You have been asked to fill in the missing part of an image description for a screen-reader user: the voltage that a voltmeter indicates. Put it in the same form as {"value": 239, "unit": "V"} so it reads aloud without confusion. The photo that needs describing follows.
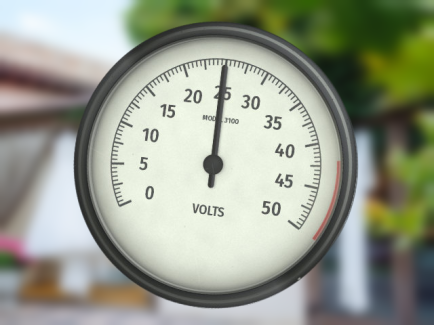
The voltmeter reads {"value": 25, "unit": "V"}
